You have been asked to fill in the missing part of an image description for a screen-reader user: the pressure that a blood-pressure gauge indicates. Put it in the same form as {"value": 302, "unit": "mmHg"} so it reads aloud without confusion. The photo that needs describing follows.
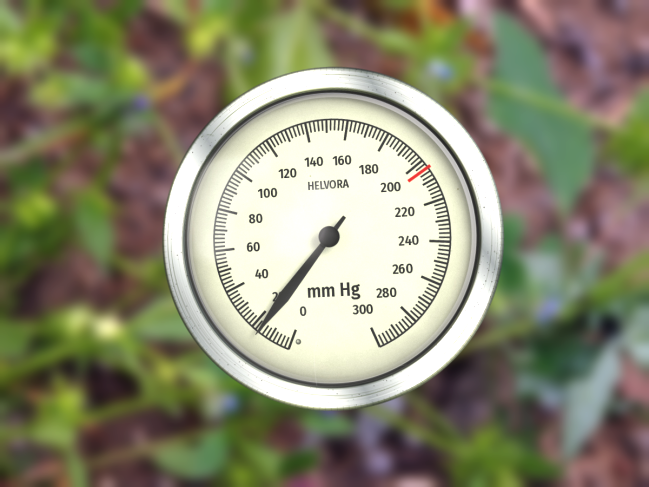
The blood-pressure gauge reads {"value": 16, "unit": "mmHg"}
